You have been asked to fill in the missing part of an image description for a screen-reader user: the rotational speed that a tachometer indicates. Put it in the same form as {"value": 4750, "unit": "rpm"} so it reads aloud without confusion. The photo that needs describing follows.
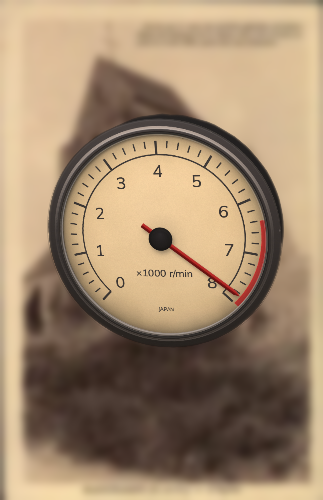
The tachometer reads {"value": 7800, "unit": "rpm"}
